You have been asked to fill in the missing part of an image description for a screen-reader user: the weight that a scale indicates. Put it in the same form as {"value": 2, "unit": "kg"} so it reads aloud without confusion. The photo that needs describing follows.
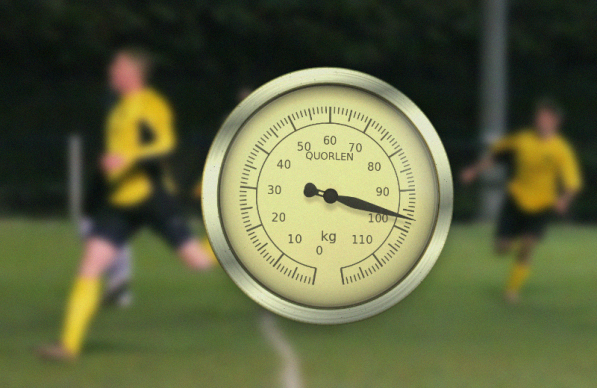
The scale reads {"value": 97, "unit": "kg"}
